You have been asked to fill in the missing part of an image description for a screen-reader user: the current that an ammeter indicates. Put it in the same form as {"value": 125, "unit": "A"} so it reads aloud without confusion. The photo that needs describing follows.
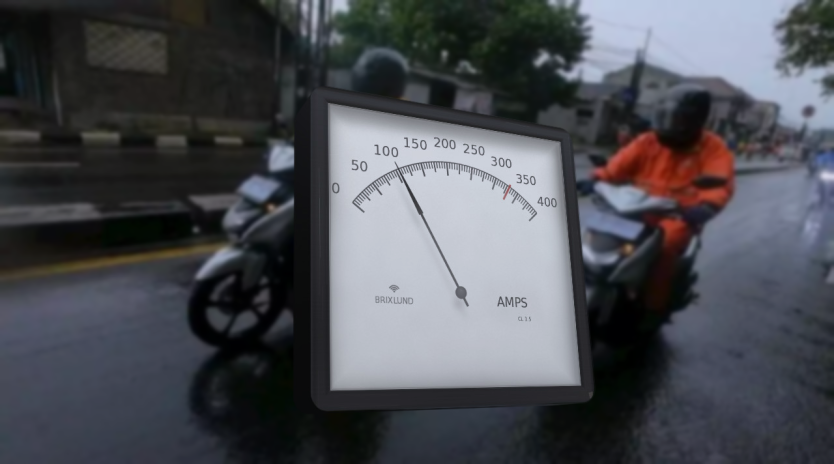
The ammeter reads {"value": 100, "unit": "A"}
